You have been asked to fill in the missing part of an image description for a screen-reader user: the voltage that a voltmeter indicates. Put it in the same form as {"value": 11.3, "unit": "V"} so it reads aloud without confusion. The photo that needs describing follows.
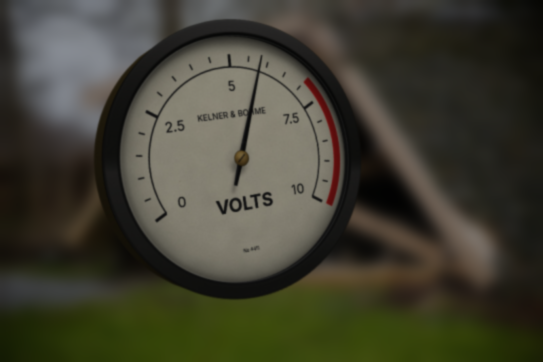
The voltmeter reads {"value": 5.75, "unit": "V"}
